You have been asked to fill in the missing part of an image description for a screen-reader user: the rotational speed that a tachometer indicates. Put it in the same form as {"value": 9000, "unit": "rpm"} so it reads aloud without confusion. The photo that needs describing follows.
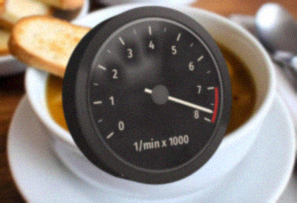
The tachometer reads {"value": 7750, "unit": "rpm"}
